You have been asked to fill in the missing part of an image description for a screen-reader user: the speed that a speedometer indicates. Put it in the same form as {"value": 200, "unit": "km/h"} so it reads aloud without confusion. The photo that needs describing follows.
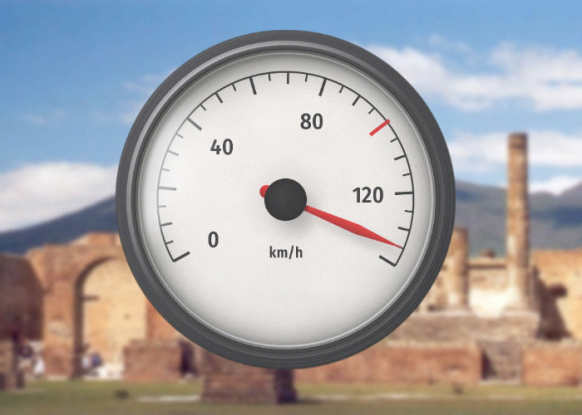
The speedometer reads {"value": 135, "unit": "km/h"}
